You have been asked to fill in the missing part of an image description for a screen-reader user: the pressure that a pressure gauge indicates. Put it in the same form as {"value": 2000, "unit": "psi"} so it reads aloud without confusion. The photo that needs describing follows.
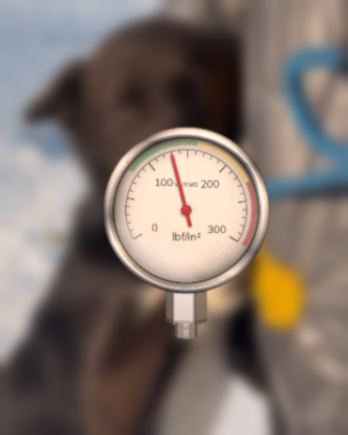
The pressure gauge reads {"value": 130, "unit": "psi"}
